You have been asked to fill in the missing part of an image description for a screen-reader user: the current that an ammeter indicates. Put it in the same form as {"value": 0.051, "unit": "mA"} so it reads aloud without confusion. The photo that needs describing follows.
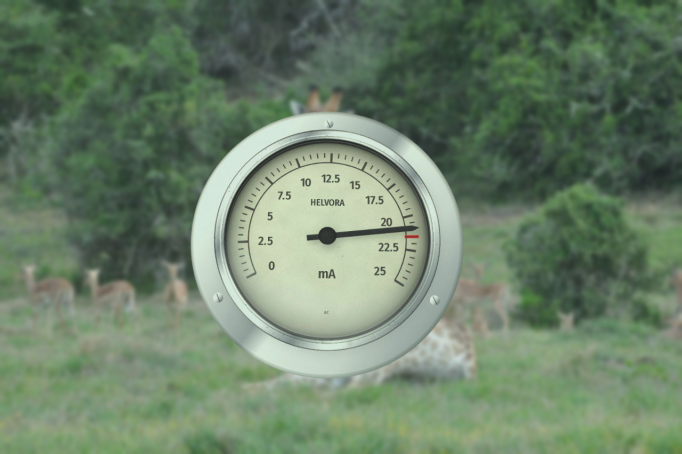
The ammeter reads {"value": 21, "unit": "mA"}
